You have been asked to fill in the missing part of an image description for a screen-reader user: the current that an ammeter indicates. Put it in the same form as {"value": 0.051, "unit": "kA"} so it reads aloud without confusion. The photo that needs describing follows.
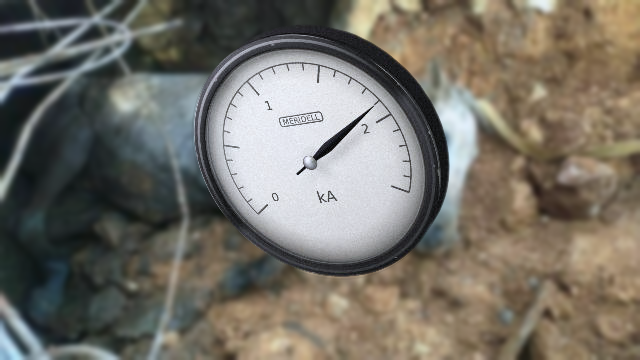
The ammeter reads {"value": 1.9, "unit": "kA"}
